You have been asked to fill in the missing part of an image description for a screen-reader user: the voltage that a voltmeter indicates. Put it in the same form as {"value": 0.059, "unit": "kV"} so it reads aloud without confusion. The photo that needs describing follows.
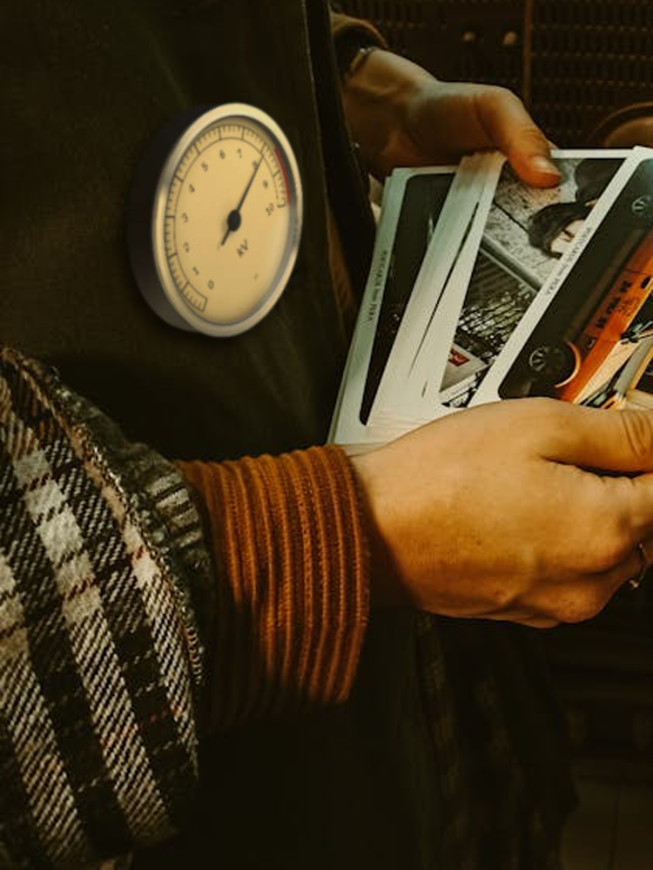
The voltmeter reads {"value": 8, "unit": "kV"}
